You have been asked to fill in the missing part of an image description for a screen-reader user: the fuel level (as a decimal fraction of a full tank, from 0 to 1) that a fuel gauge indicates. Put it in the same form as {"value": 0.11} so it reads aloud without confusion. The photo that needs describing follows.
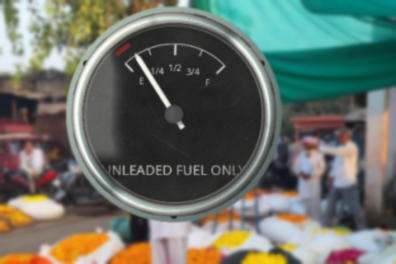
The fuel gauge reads {"value": 0.125}
